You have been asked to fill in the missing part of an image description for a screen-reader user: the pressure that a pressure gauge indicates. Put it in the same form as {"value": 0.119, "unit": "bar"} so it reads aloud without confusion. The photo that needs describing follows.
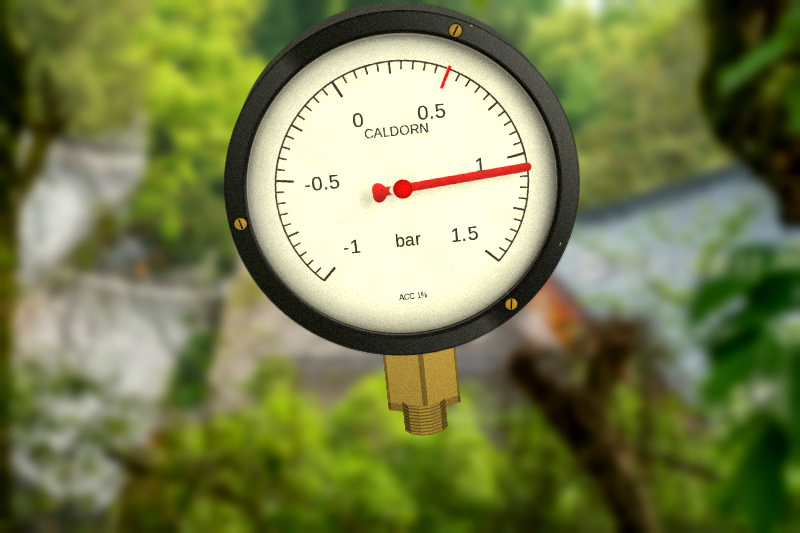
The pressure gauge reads {"value": 1.05, "unit": "bar"}
